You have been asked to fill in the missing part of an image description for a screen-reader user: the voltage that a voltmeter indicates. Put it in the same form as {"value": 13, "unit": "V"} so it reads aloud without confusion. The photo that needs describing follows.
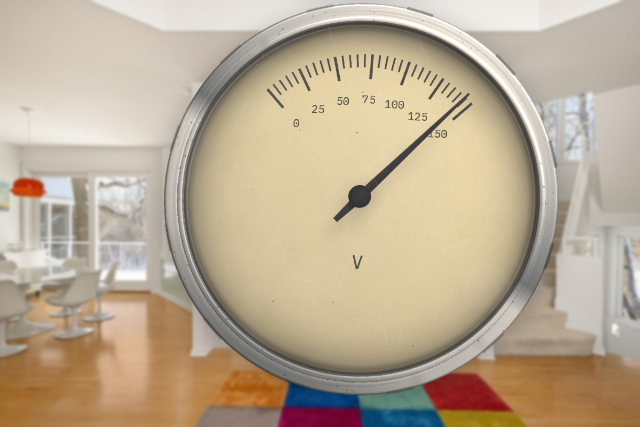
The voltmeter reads {"value": 145, "unit": "V"}
